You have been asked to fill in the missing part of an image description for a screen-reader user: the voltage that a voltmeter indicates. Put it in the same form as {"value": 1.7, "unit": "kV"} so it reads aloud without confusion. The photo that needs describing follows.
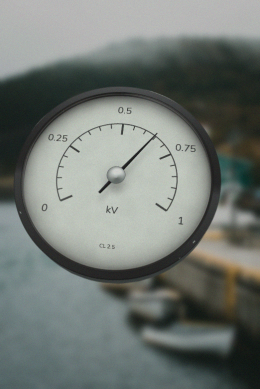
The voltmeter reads {"value": 0.65, "unit": "kV"}
